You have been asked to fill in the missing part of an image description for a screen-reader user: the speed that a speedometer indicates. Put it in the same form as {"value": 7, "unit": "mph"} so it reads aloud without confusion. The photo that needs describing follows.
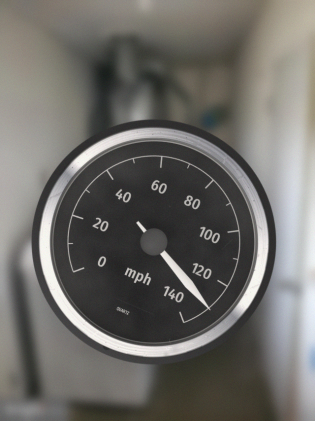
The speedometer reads {"value": 130, "unit": "mph"}
